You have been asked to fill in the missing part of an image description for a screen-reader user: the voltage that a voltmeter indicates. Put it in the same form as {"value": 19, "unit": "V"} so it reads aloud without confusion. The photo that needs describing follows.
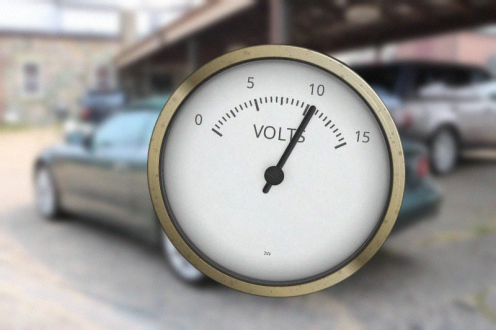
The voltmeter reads {"value": 10.5, "unit": "V"}
